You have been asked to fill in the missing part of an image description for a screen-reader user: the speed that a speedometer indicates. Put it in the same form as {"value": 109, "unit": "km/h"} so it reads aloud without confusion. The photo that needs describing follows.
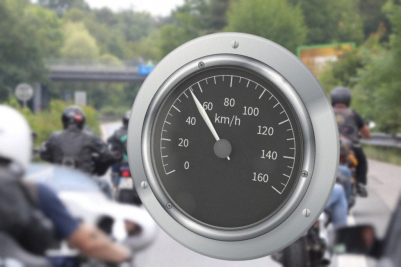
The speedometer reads {"value": 55, "unit": "km/h"}
